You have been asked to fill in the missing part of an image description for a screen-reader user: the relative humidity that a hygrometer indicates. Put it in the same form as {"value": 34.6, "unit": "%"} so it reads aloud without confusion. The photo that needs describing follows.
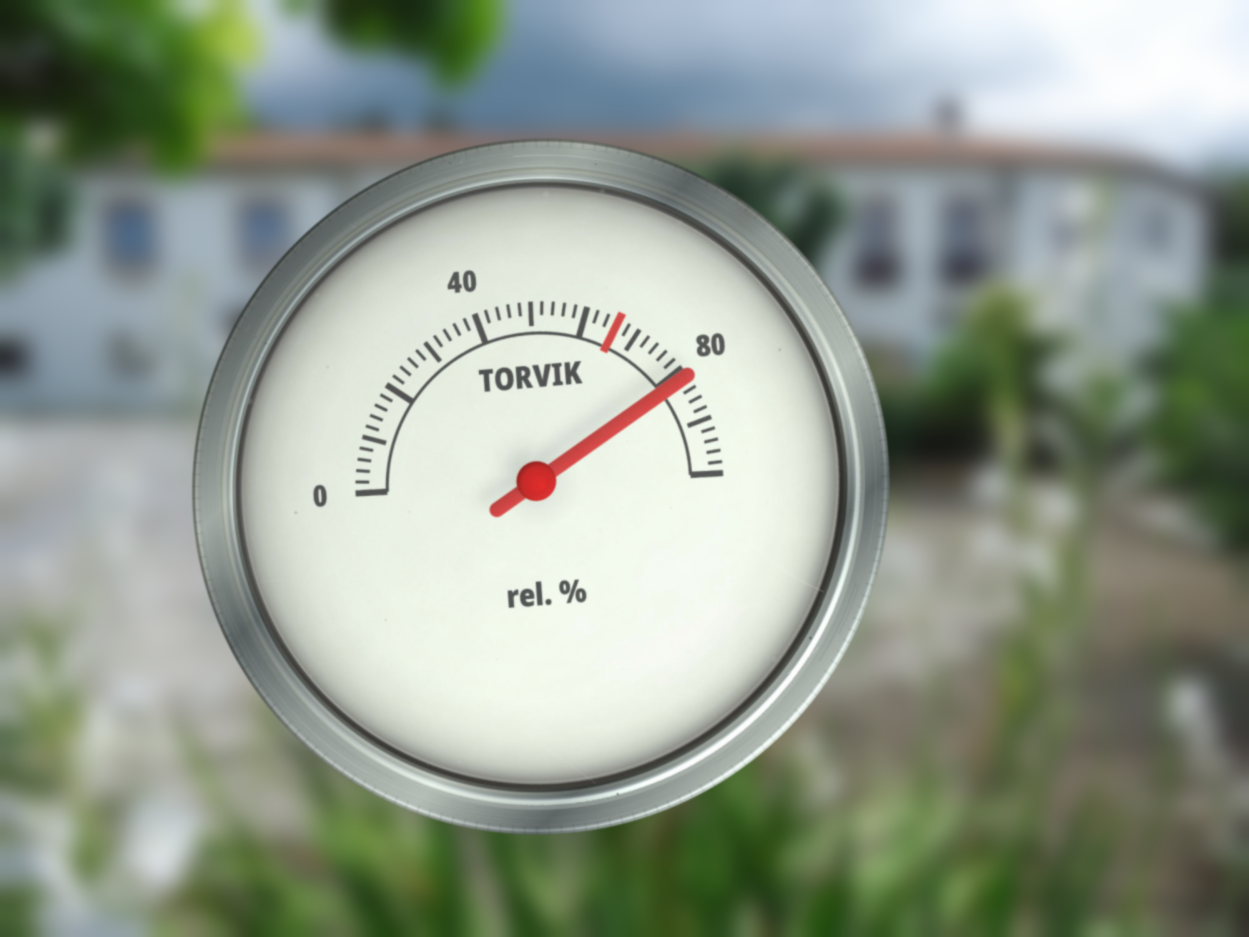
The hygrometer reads {"value": 82, "unit": "%"}
